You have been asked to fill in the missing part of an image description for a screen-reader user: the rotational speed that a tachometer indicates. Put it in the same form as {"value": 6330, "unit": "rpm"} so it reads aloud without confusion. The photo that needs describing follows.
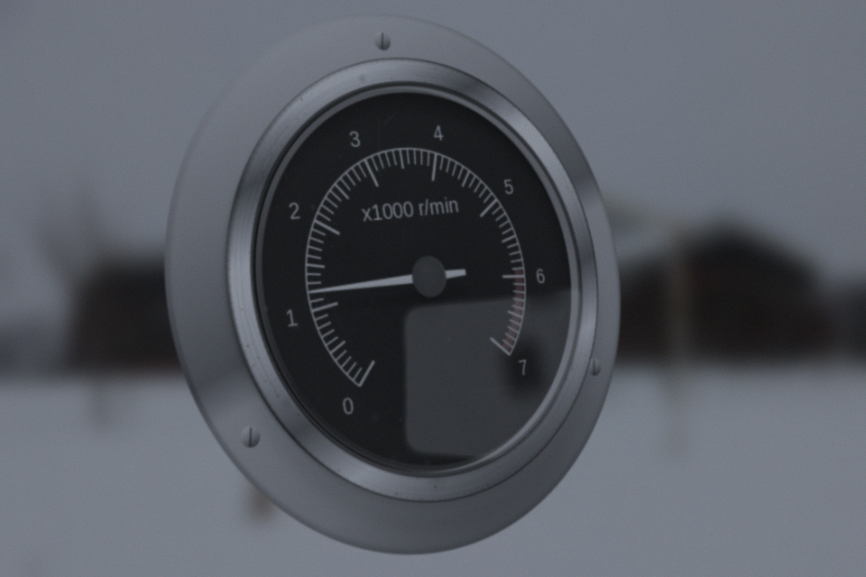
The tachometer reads {"value": 1200, "unit": "rpm"}
